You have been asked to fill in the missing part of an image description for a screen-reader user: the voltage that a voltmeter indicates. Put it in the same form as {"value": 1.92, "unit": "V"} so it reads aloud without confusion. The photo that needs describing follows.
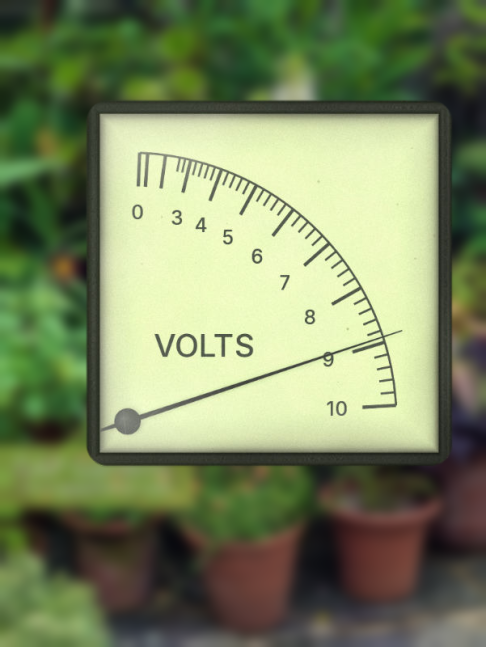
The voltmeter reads {"value": 8.9, "unit": "V"}
